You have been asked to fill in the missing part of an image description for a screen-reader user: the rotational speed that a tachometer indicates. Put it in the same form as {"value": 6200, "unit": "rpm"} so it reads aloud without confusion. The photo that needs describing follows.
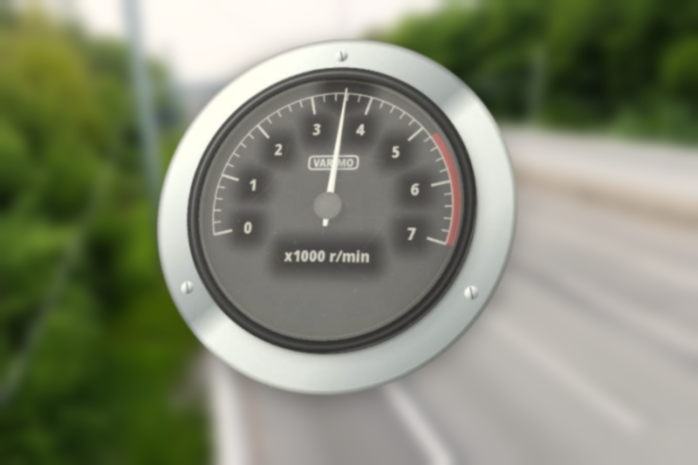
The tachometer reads {"value": 3600, "unit": "rpm"}
